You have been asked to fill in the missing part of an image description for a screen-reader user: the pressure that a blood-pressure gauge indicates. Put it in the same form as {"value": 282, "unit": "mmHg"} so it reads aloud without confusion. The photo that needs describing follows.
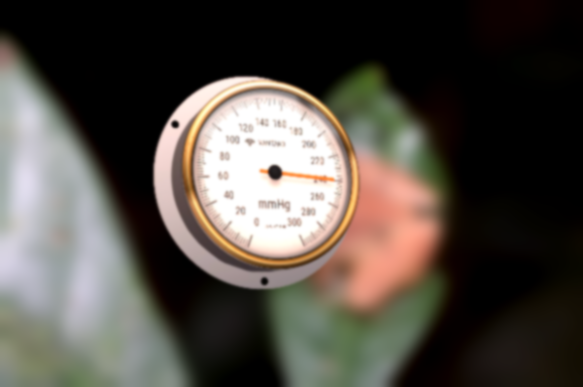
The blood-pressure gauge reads {"value": 240, "unit": "mmHg"}
